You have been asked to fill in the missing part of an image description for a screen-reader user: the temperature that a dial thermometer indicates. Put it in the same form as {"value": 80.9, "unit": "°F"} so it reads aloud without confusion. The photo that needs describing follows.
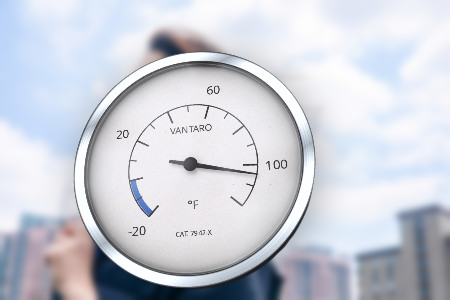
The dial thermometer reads {"value": 105, "unit": "°F"}
